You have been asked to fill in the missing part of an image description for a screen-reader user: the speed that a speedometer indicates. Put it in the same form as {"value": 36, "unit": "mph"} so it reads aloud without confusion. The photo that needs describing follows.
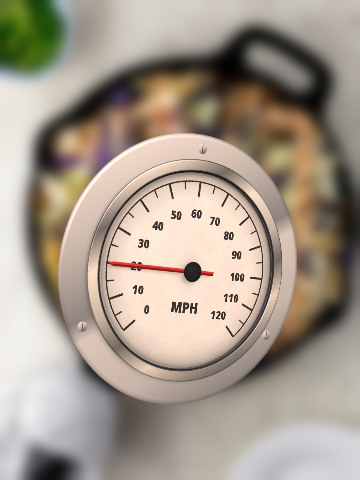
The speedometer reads {"value": 20, "unit": "mph"}
